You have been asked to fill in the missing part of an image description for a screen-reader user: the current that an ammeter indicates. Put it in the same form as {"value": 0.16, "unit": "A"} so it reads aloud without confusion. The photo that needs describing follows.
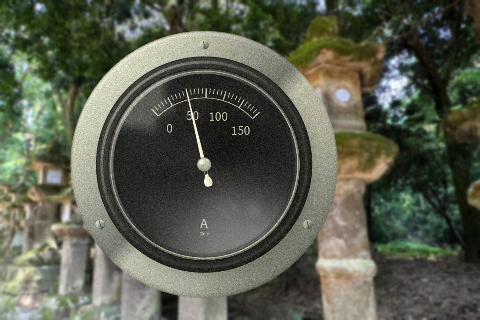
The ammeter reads {"value": 50, "unit": "A"}
